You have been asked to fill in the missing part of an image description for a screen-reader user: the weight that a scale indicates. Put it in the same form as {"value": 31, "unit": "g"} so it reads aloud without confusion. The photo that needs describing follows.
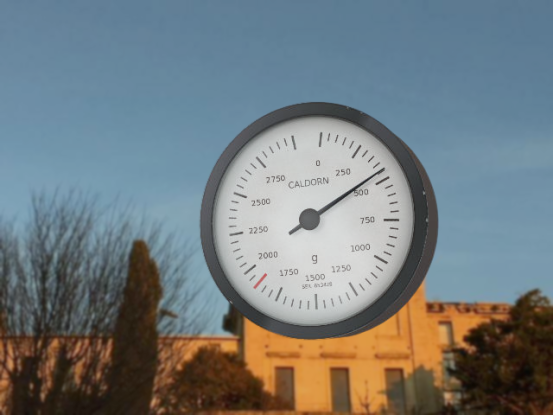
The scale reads {"value": 450, "unit": "g"}
